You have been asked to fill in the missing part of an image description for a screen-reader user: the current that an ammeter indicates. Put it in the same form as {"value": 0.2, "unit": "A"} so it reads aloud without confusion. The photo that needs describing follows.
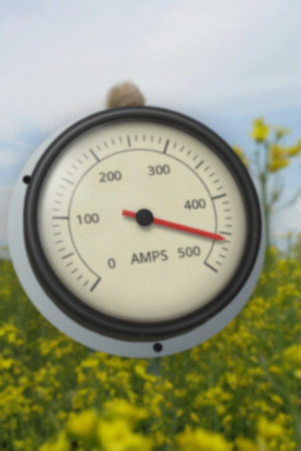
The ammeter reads {"value": 460, "unit": "A"}
